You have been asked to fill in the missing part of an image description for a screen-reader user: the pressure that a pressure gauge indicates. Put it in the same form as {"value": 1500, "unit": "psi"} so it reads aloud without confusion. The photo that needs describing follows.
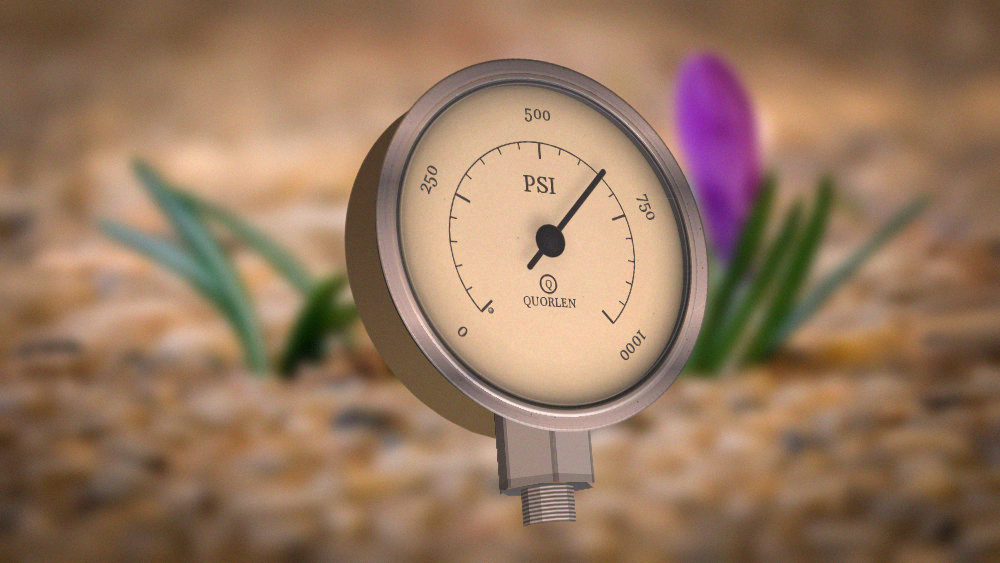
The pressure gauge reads {"value": 650, "unit": "psi"}
